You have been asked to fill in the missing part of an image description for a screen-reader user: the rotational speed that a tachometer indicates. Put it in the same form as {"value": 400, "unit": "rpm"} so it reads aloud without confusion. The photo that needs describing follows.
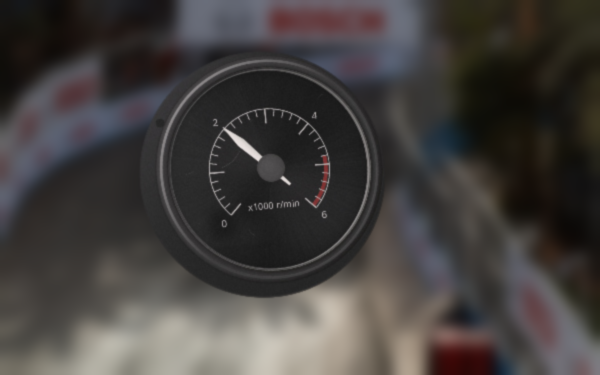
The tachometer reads {"value": 2000, "unit": "rpm"}
